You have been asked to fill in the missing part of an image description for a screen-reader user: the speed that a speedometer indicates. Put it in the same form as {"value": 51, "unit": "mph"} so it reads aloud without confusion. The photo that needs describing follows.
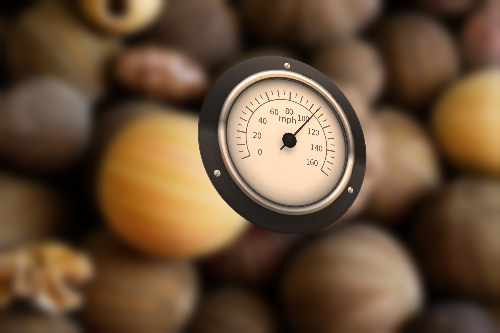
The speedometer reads {"value": 105, "unit": "mph"}
